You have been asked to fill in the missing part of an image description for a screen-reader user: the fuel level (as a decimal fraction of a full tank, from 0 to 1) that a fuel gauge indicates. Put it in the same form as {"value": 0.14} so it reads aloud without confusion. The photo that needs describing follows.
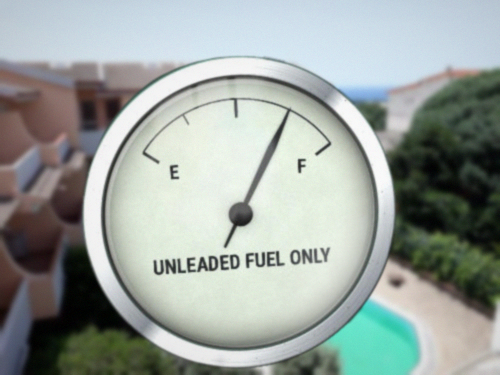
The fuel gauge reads {"value": 0.75}
